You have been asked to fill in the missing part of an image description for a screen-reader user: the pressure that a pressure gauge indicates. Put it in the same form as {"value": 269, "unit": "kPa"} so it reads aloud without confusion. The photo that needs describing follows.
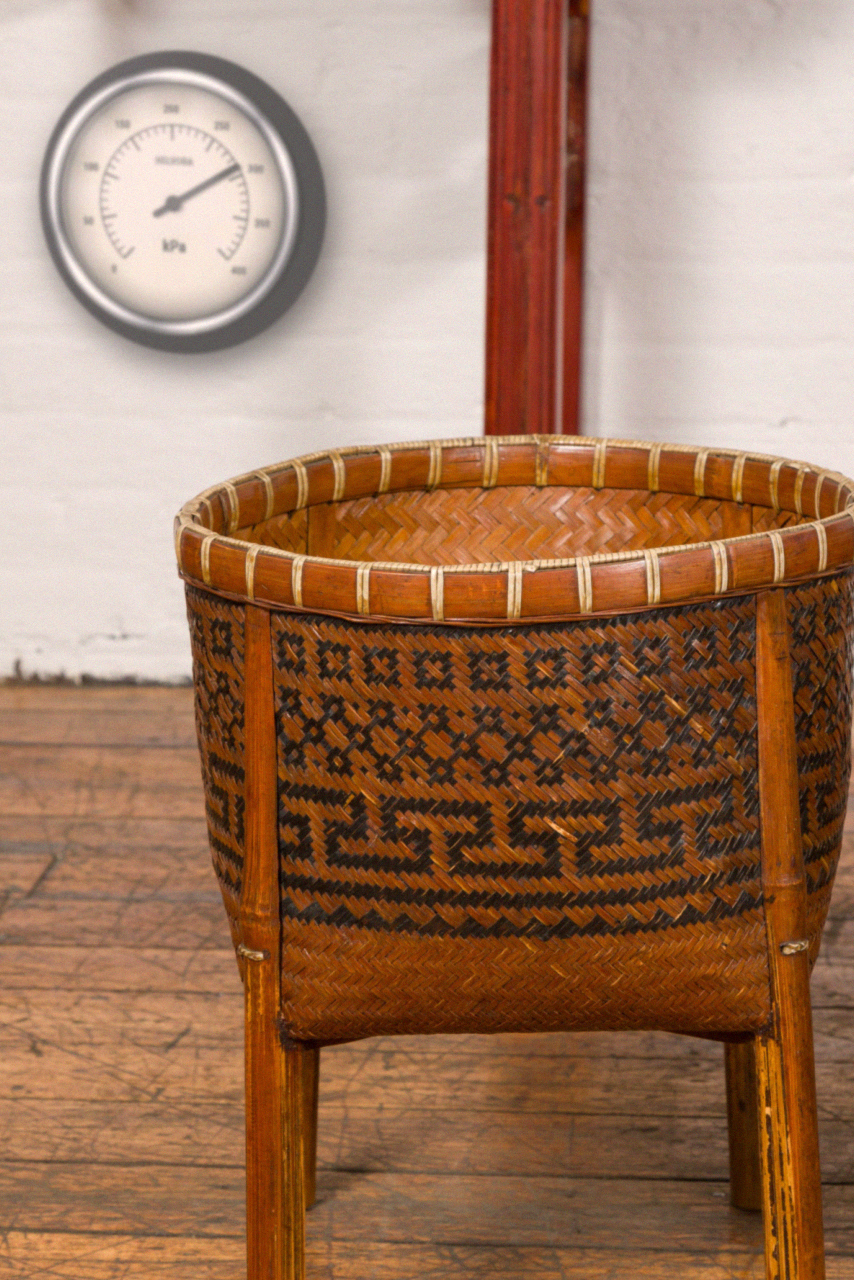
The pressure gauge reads {"value": 290, "unit": "kPa"}
